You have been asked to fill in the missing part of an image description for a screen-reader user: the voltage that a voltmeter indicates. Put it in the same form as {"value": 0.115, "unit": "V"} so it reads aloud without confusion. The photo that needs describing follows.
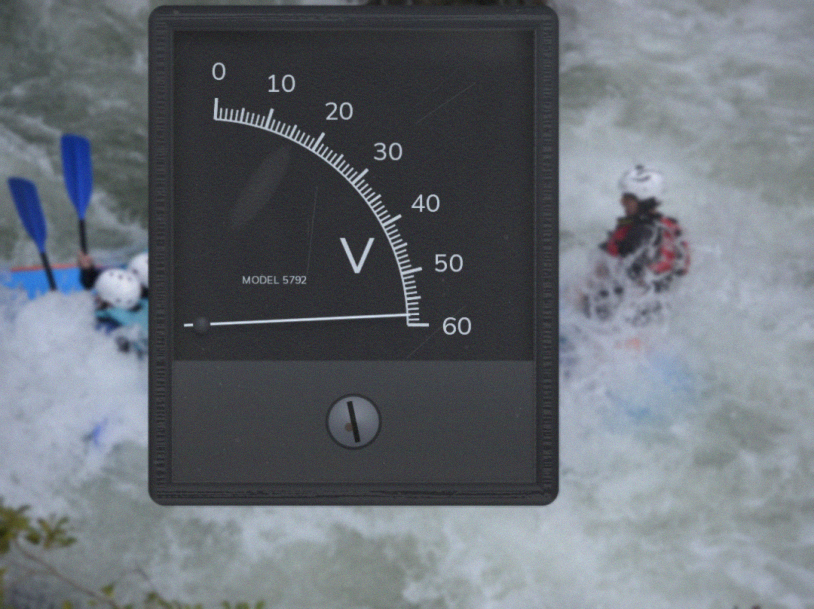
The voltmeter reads {"value": 58, "unit": "V"}
